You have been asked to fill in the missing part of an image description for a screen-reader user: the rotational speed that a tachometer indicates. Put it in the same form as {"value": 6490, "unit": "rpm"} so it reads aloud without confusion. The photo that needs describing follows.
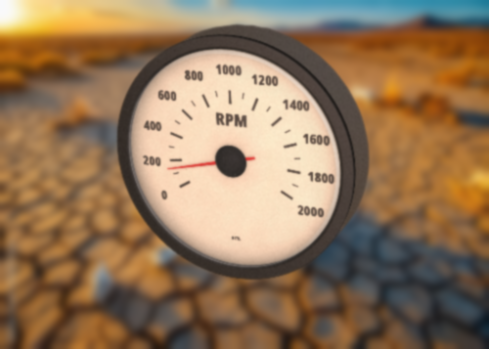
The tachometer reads {"value": 150, "unit": "rpm"}
